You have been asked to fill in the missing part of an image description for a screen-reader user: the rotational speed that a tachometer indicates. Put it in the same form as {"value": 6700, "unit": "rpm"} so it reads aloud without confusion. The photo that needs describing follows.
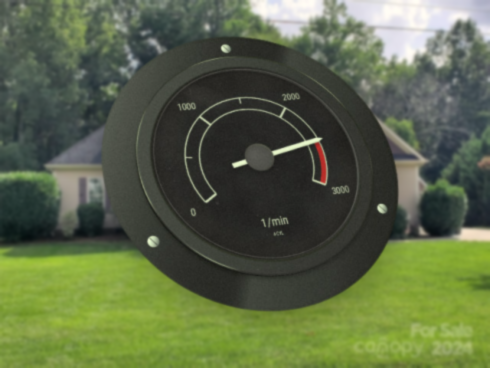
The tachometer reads {"value": 2500, "unit": "rpm"}
